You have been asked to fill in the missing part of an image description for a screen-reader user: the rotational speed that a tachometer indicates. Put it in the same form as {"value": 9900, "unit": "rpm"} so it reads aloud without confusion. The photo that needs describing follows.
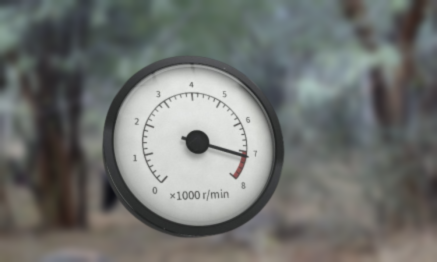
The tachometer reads {"value": 7200, "unit": "rpm"}
